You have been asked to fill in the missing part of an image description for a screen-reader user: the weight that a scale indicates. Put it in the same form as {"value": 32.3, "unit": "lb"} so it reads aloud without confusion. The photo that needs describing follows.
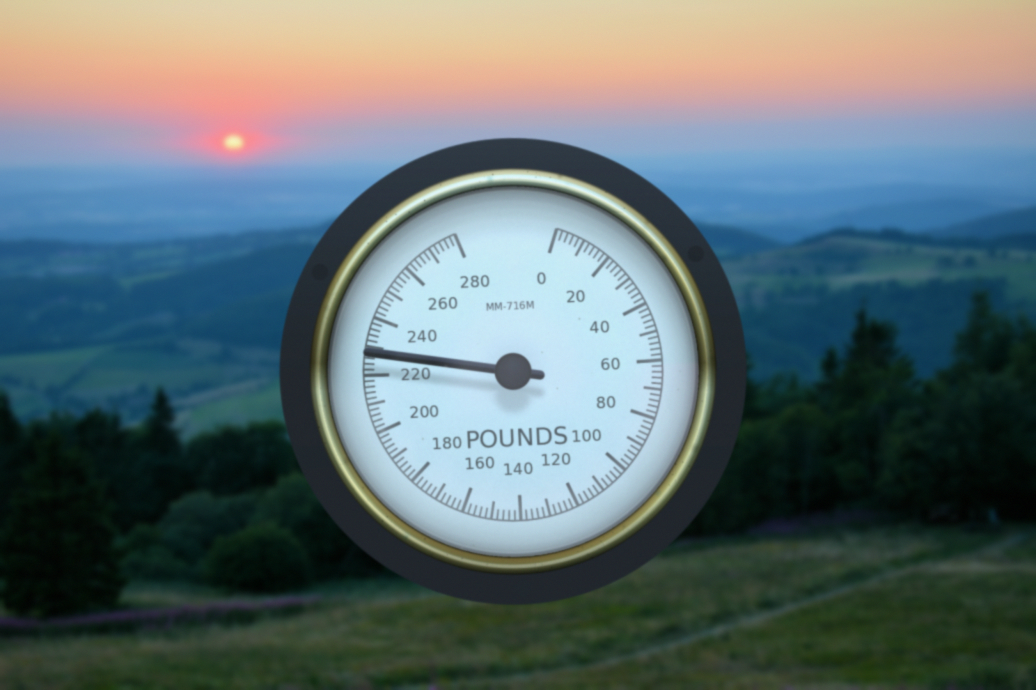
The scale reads {"value": 228, "unit": "lb"}
